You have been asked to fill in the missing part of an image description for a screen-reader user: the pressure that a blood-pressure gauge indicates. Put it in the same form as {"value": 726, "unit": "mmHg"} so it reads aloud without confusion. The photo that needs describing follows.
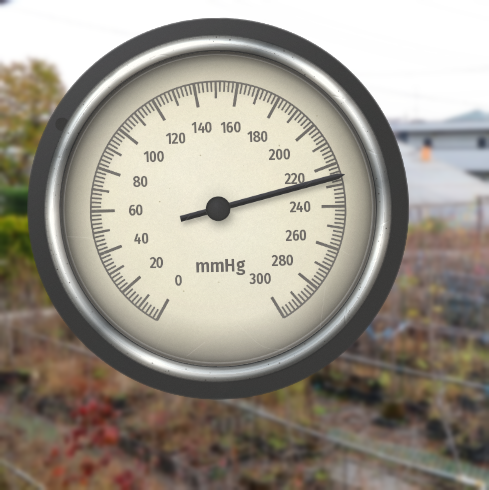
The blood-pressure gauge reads {"value": 226, "unit": "mmHg"}
